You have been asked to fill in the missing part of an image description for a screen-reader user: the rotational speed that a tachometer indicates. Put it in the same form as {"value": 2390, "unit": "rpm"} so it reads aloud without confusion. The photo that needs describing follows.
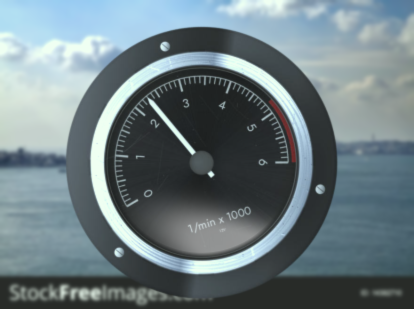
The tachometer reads {"value": 2300, "unit": "rpm"}
